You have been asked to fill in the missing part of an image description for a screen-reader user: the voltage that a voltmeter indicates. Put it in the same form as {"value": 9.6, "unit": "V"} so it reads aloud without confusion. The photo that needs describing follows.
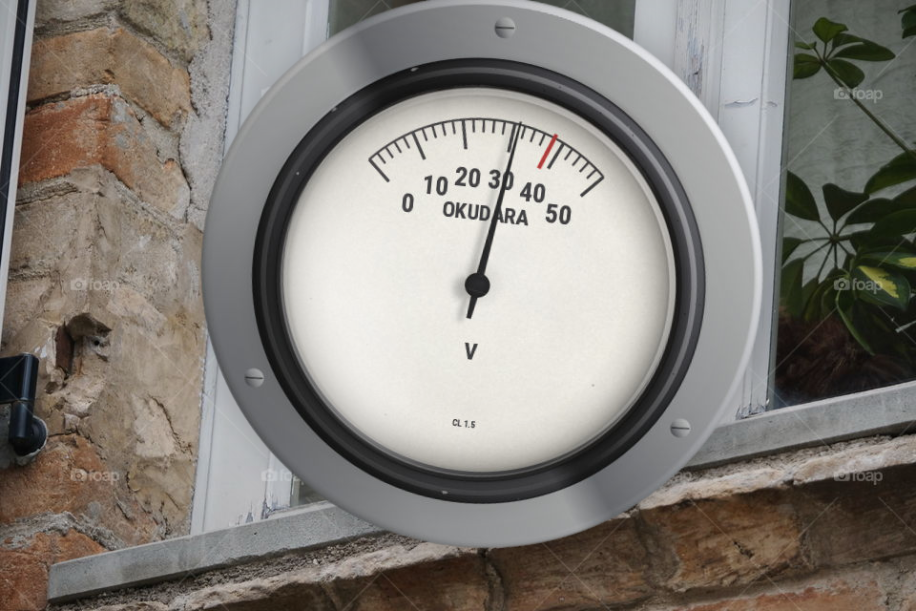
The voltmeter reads {"value": 31, "unit": "V"}
